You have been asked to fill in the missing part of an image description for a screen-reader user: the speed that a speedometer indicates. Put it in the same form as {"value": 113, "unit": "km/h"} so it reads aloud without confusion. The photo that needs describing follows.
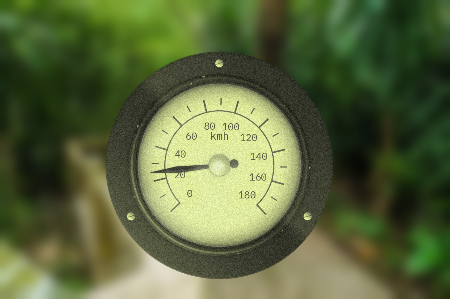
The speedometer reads {"value": 25, "unit": "km/h"}
